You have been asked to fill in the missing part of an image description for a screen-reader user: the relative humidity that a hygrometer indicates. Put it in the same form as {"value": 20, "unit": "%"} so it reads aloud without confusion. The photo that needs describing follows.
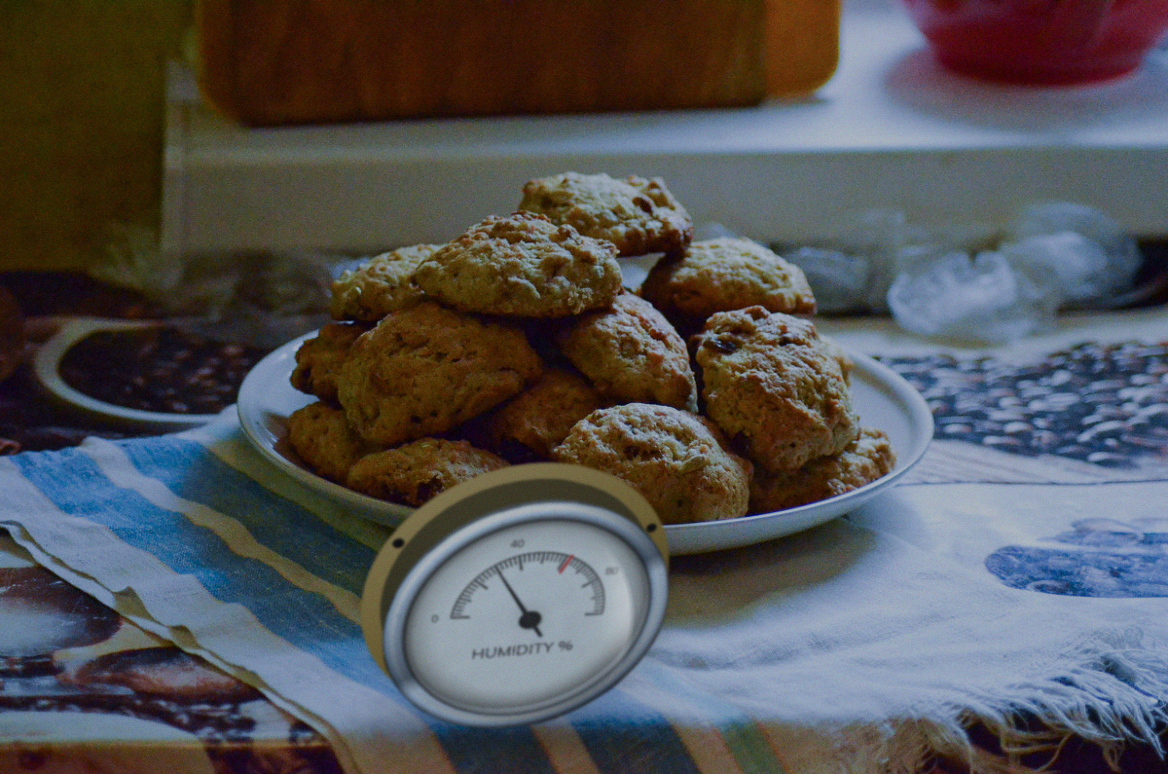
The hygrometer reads {"value": 30, "unit": "%"}
